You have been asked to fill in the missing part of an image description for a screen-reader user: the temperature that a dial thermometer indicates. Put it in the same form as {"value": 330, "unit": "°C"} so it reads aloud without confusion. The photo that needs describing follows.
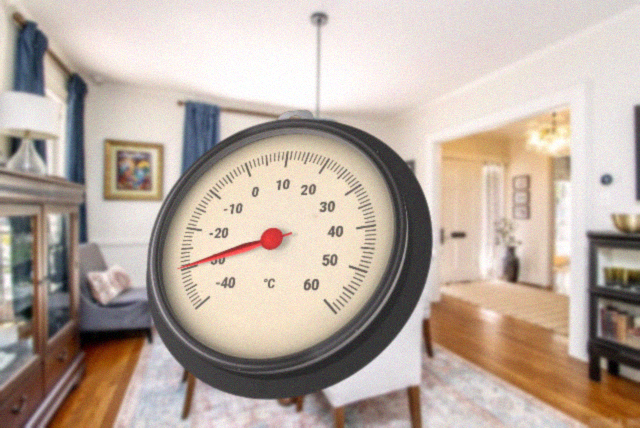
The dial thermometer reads {"value": -30, "unit": "°C"}
